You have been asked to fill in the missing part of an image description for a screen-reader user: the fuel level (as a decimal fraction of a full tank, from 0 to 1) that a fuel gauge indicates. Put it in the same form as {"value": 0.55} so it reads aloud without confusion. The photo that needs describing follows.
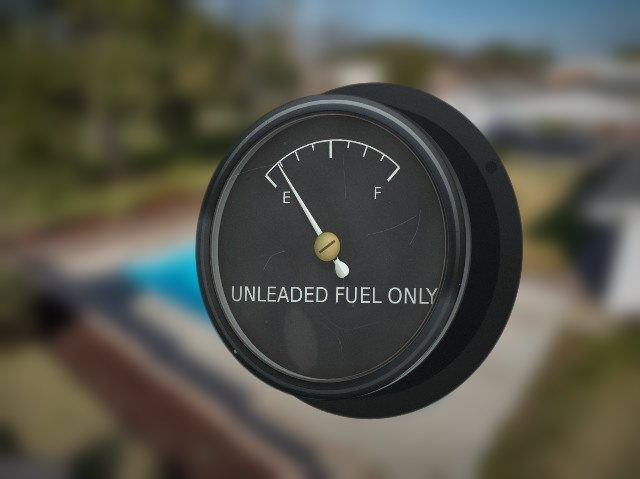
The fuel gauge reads {"value": 0.125}
